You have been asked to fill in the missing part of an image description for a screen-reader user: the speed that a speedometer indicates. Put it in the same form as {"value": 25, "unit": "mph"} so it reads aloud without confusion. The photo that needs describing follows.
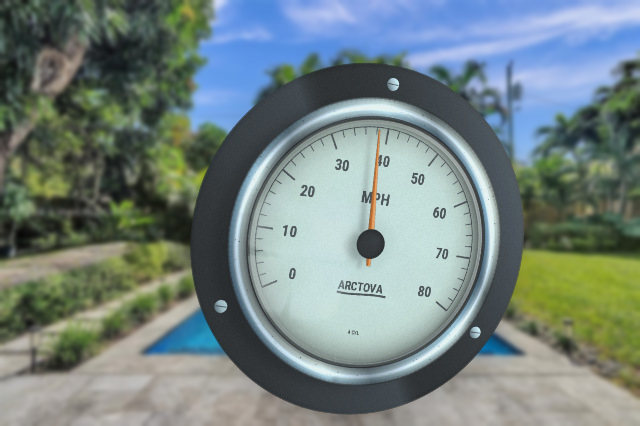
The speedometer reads {"value": 38, "unit": "mph"}
